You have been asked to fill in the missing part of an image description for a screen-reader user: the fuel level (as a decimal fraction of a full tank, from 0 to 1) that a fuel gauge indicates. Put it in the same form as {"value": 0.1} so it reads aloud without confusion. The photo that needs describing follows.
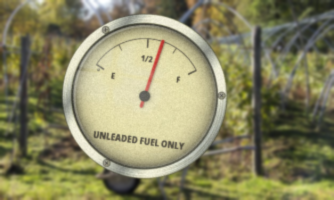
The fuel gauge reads {"value": 0.625}
